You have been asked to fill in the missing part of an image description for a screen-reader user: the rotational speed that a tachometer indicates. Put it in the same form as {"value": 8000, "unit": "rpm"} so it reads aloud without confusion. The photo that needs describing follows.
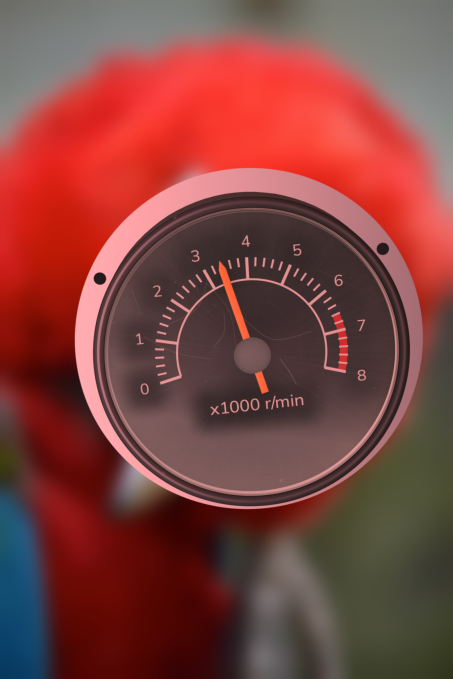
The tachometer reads {"value": 3400, "unit": "rpm"}
